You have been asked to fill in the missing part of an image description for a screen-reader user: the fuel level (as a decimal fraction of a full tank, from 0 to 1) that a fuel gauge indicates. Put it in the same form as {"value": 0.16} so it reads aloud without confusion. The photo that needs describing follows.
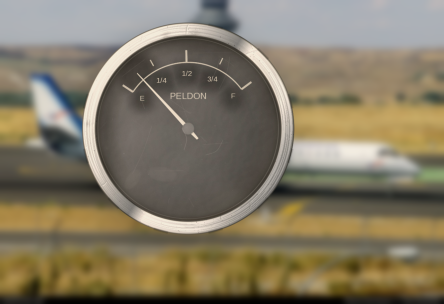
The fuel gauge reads {"value": 0.125}
